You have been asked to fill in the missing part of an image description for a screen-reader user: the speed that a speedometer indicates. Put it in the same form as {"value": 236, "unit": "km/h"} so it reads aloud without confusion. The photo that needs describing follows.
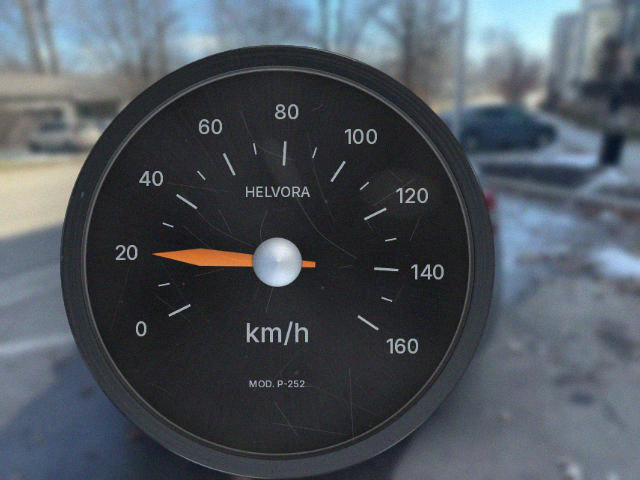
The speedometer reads {"value": 20, "unit": "km/h"}
